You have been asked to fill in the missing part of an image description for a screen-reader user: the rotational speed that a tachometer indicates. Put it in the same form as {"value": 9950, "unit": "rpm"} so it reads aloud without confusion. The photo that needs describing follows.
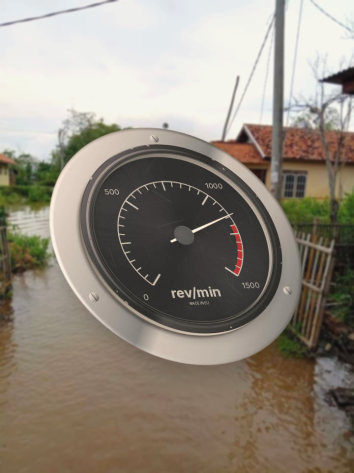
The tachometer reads {"value": 1150, "unit": "rpm"}
